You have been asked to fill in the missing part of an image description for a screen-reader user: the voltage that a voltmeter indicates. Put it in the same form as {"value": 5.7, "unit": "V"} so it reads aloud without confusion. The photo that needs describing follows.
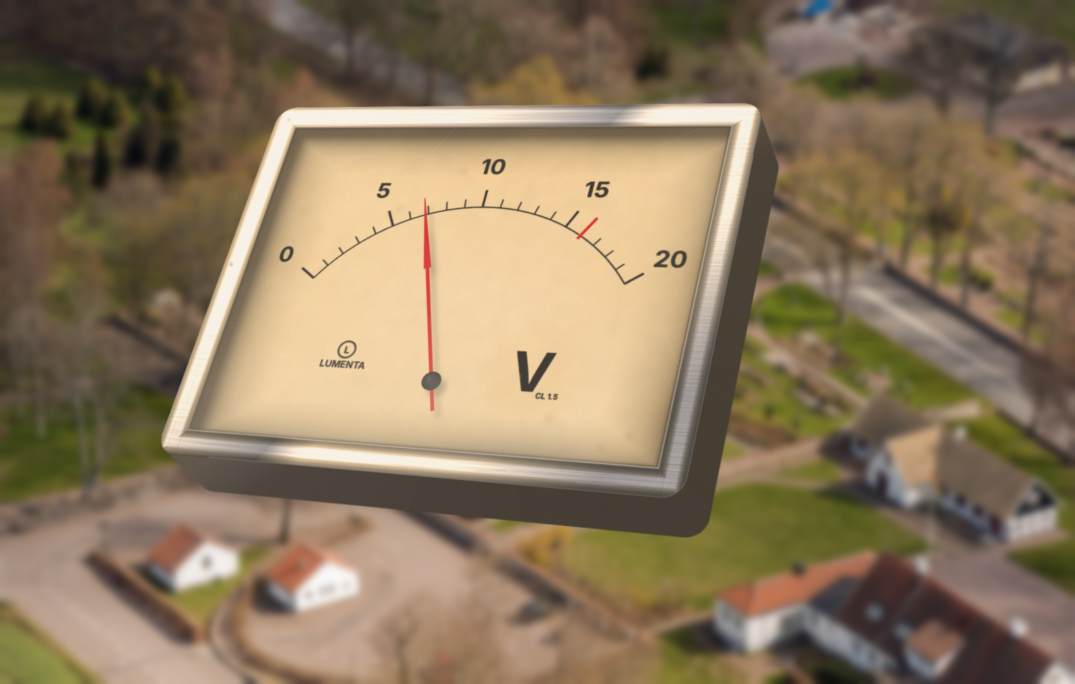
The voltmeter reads {"value": 7, "unit": "V"}
